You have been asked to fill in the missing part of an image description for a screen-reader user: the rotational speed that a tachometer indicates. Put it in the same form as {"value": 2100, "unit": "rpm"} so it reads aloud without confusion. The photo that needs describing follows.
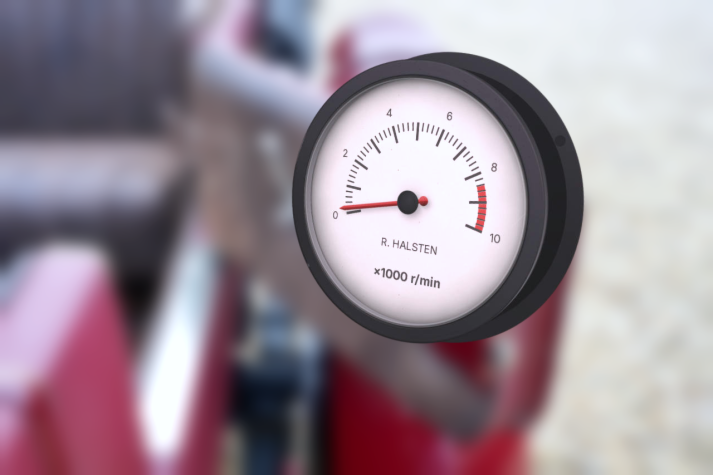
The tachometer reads {"value": 200, "unit": "rpm"}
